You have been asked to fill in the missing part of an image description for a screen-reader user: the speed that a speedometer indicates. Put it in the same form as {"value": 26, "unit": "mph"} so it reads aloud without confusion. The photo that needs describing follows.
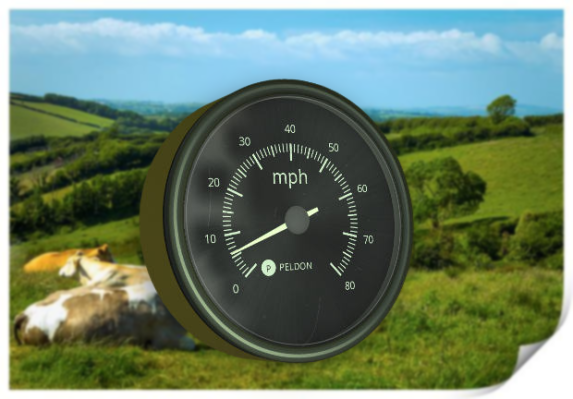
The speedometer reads {"value": 6, "unit": "mph"}
